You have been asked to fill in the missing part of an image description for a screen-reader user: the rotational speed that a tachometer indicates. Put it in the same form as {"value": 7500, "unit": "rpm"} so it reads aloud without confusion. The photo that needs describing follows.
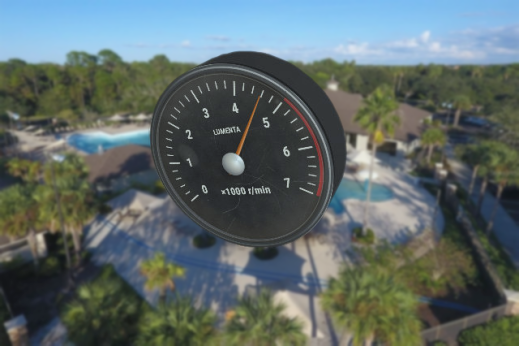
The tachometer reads {"value": 4600, "unit": "rpm"}
